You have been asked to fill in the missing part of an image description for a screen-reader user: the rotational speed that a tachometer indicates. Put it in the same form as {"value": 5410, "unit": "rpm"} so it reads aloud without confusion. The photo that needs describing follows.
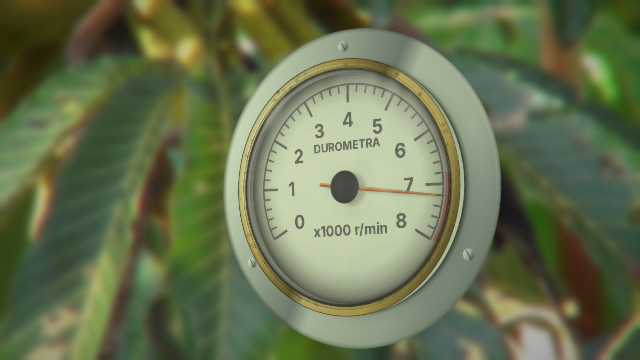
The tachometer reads {"value": 7200, "unit": "rpm"}
